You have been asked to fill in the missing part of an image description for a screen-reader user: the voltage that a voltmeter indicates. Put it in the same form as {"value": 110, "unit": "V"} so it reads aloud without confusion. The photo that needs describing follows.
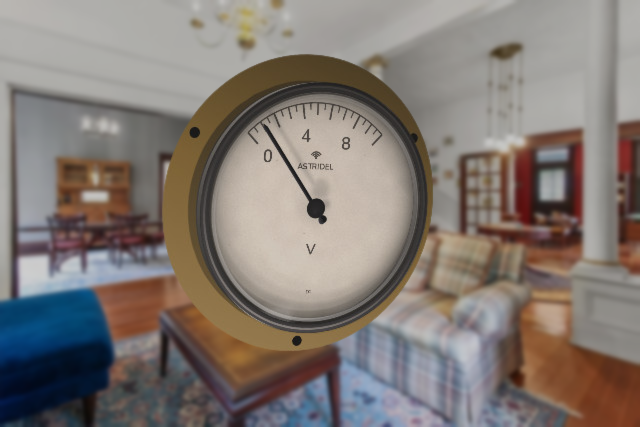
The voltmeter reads {"value": 1, "unit": "V"}
